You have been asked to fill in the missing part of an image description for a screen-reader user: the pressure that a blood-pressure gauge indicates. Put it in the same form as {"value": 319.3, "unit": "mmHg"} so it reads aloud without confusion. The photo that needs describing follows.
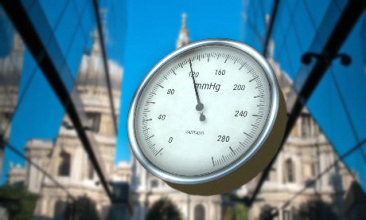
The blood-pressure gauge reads {"value": 120, "unit": "mmHg"}
